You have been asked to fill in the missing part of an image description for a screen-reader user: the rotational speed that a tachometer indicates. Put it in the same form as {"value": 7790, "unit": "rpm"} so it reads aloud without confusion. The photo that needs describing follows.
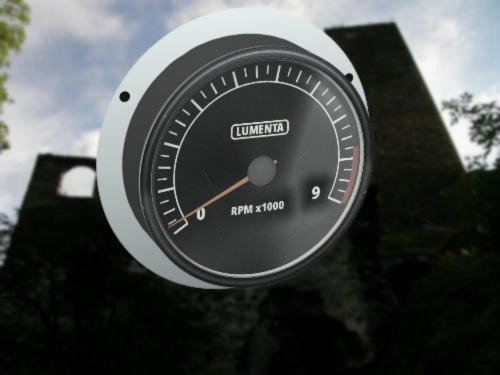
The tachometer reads {"value": 250, "unit": "rpm"}
